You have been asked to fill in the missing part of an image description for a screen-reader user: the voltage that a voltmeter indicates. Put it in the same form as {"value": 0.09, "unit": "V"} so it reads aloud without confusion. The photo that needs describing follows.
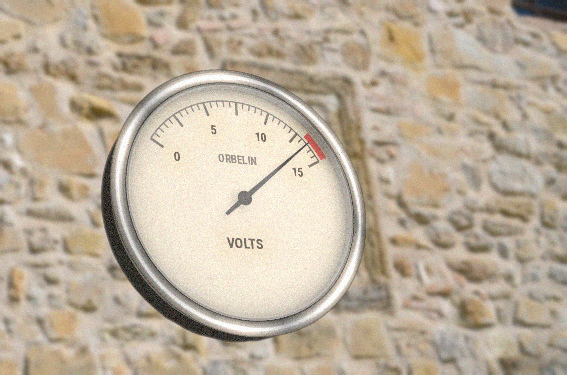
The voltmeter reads {"value": 13.5, "unit": "V"}
